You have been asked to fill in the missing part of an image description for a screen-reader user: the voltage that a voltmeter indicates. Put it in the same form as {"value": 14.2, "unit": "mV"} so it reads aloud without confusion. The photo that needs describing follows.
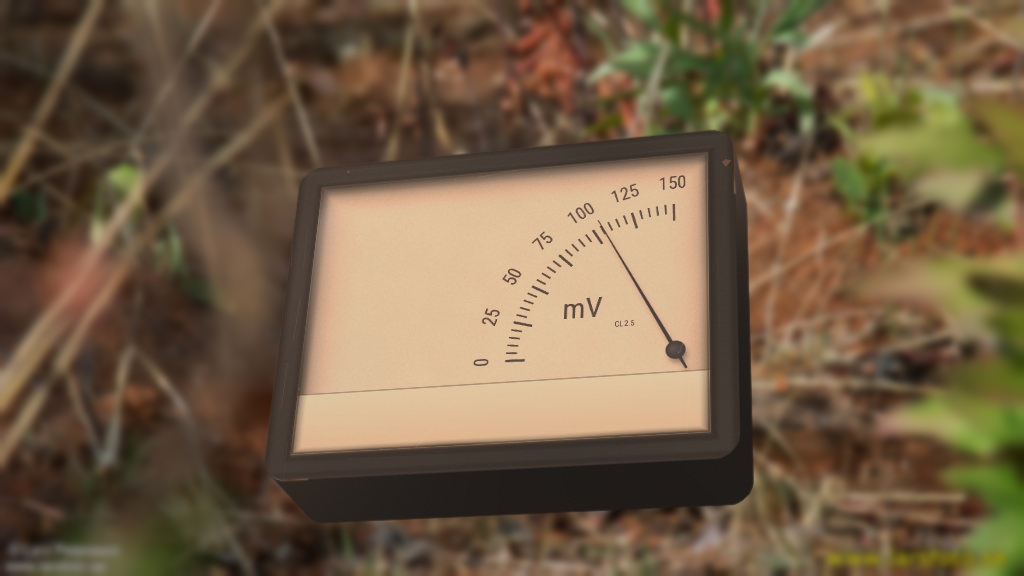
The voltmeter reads {"value": 105, "unit": "mV"}
